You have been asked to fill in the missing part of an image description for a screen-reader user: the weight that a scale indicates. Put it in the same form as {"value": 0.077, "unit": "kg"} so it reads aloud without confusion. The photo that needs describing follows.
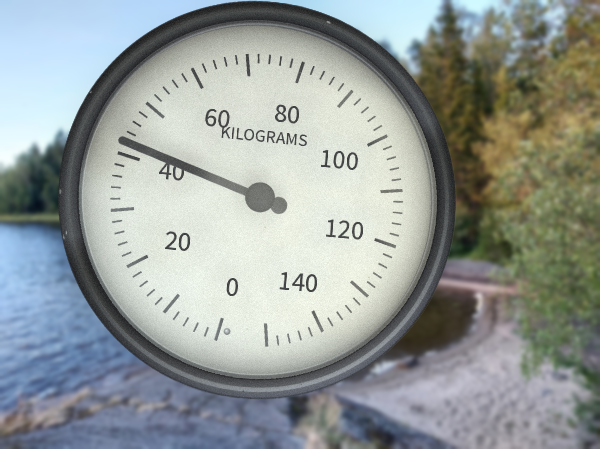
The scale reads {"value": 42, "unit": "kg"}
